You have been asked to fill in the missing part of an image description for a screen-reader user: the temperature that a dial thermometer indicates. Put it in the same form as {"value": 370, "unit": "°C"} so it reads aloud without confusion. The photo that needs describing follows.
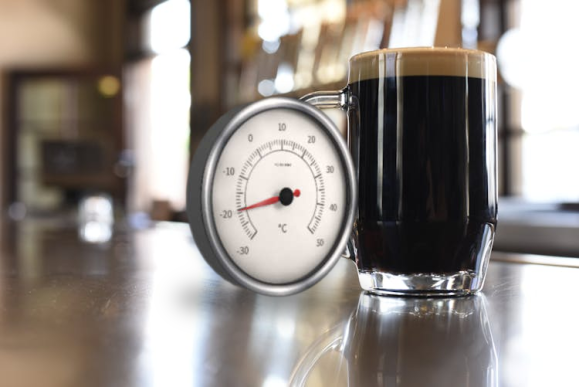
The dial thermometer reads {"value": -20, "unit": "°C"}
